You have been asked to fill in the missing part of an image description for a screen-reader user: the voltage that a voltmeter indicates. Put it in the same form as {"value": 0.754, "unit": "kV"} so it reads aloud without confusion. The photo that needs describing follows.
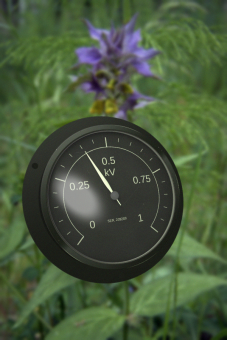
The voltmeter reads {"value": 0.4, "unit": "kV"}
